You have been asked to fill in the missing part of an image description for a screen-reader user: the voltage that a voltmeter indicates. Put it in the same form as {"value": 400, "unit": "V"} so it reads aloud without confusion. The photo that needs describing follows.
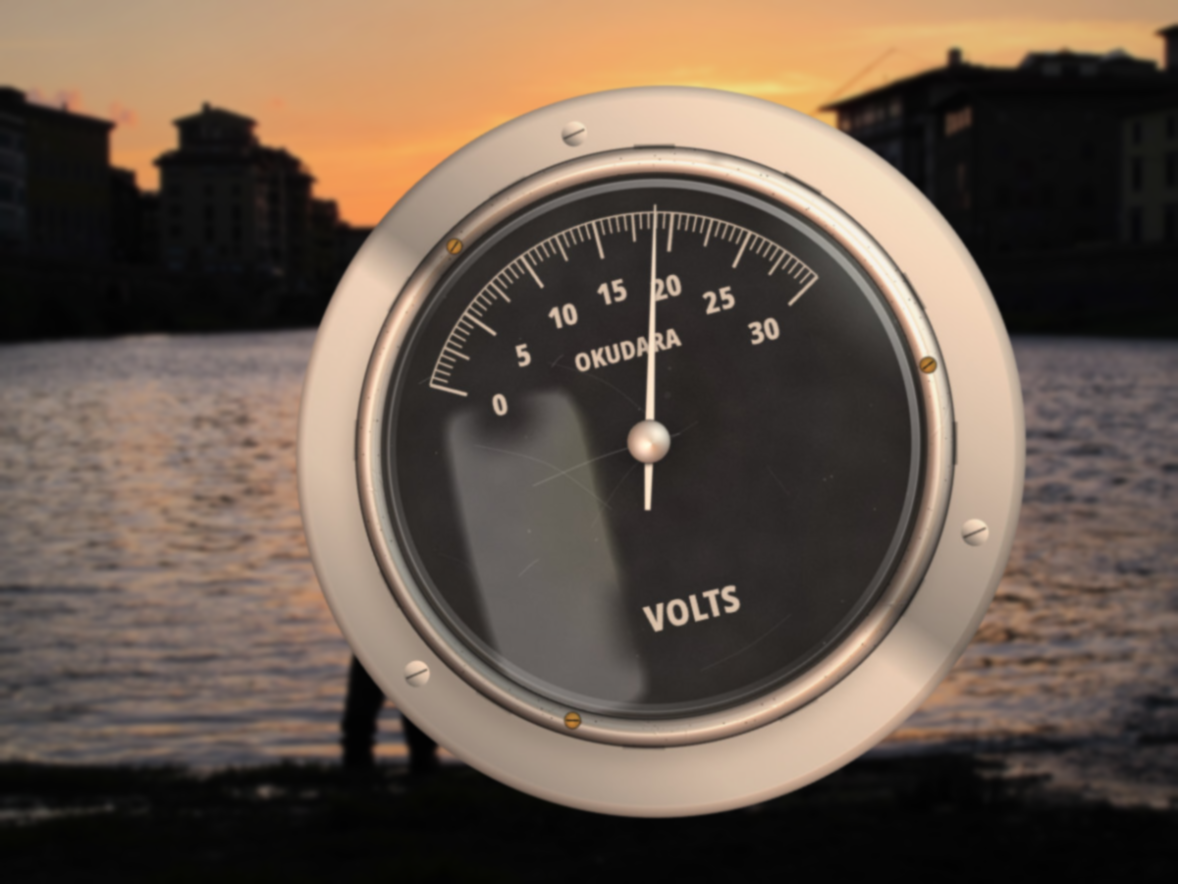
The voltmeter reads {"value": 19, "unit": "V"}
